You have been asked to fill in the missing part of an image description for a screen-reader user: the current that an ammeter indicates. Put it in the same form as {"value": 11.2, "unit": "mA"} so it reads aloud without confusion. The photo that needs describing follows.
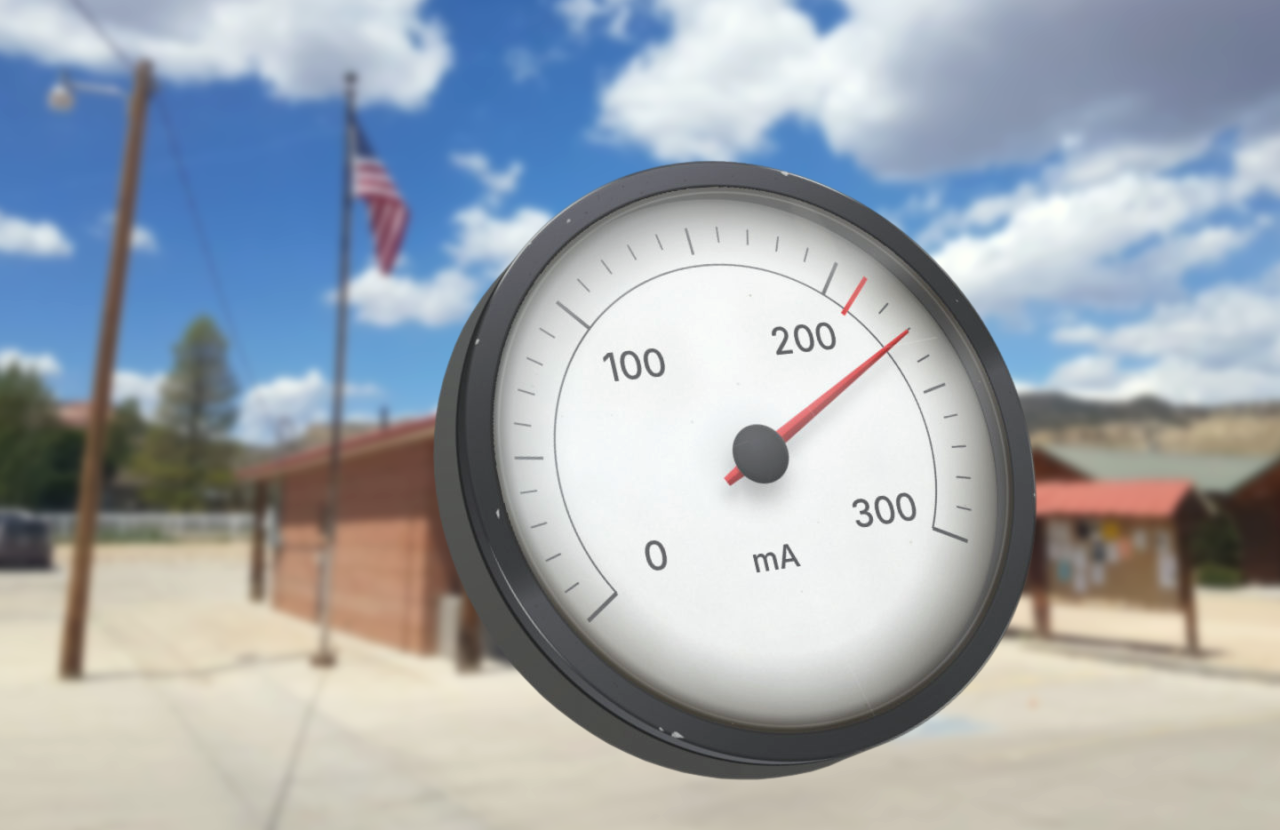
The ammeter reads {"value": 230, "unit": "mA"}
